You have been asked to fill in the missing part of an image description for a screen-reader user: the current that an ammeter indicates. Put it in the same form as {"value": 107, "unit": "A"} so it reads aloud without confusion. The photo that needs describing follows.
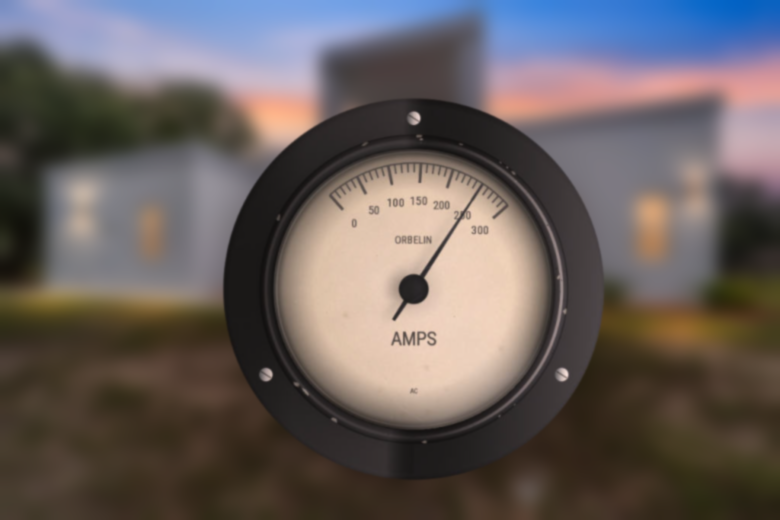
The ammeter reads {"value": 250, "unit": "A"}
